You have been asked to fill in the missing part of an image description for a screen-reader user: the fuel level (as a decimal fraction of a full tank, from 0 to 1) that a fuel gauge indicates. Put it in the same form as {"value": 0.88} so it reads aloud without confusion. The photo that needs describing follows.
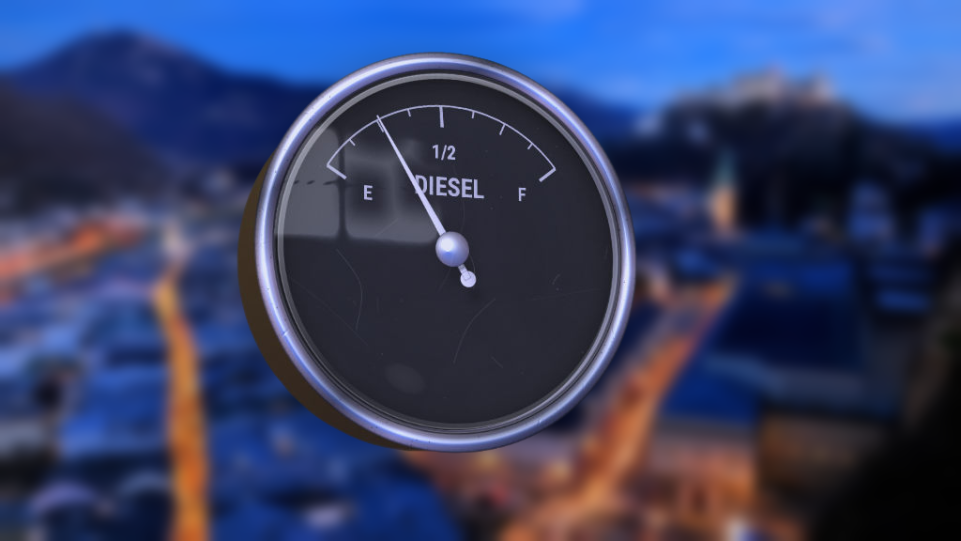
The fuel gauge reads {"value": 0.25}
